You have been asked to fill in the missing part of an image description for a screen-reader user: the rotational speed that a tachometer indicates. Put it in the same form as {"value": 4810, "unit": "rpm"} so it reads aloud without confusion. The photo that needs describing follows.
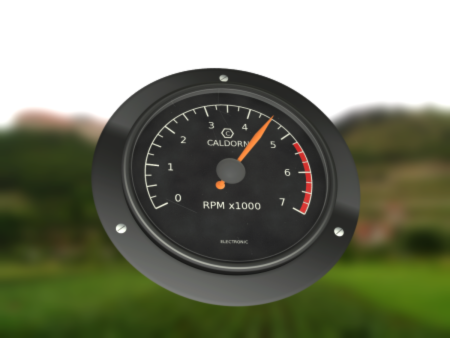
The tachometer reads {"value": 4500, "unit": "rpm"}
